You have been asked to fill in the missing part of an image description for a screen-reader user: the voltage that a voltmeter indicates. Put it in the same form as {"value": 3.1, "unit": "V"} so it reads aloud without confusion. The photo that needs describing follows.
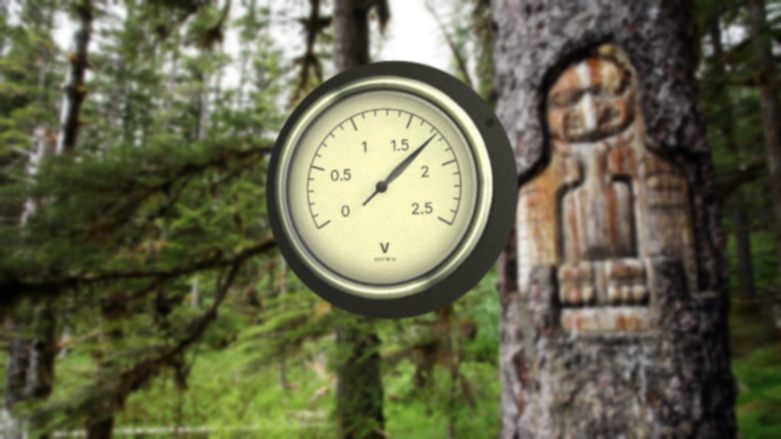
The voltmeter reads {"value": 1.75, "unit": "V"}
